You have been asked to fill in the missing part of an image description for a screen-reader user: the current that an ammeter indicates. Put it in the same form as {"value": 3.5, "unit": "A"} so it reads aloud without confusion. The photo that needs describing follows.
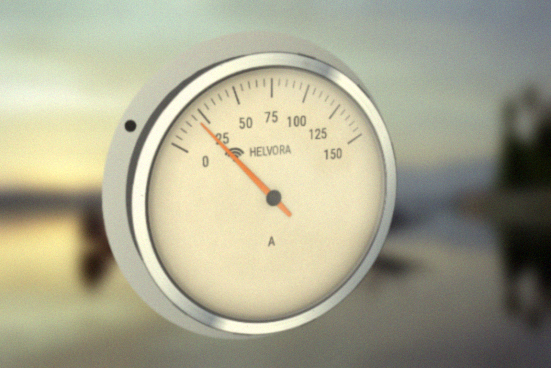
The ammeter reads {"value": 20, "unit": "A"}
